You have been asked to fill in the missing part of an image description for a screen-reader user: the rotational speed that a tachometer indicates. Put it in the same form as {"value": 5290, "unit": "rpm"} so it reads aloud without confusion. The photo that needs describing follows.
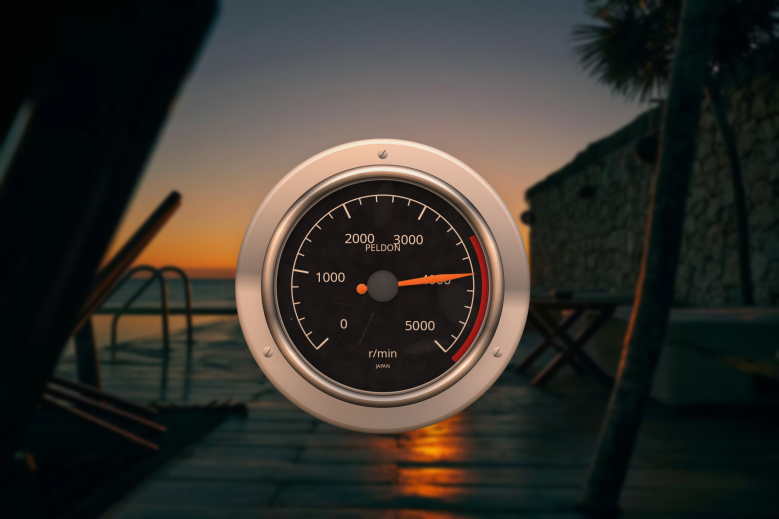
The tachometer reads {"value": 4000, "unit": "rpm"}
